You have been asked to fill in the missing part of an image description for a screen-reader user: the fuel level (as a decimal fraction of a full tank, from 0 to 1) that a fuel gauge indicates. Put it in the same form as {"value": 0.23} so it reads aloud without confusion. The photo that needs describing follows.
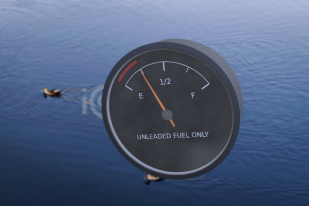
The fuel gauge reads {"value": 0.25}
